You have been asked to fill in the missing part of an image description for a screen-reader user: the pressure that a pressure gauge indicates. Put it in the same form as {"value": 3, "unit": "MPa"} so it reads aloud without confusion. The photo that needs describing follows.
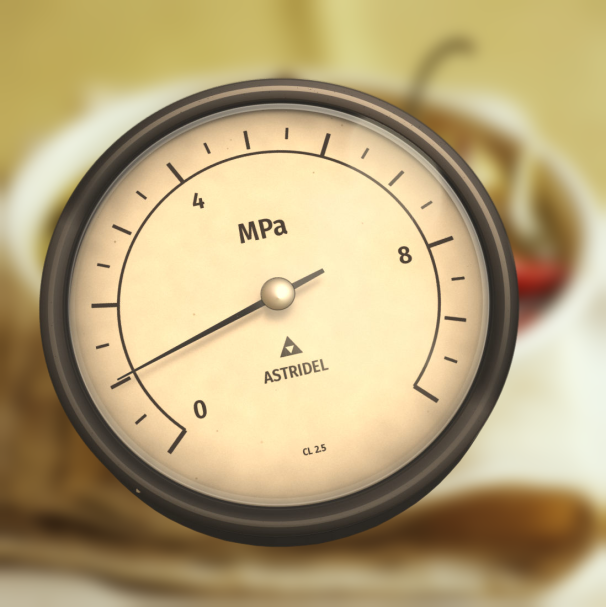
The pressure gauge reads {"value": 1, "unit": "MPa"}
